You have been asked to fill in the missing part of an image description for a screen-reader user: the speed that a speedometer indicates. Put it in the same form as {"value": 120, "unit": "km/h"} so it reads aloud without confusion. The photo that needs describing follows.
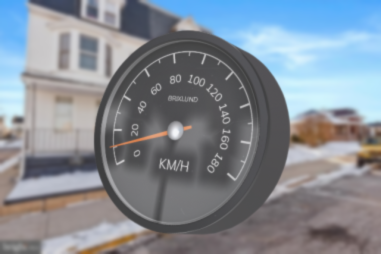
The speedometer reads {"value": 10, "unit": "km/h"}
